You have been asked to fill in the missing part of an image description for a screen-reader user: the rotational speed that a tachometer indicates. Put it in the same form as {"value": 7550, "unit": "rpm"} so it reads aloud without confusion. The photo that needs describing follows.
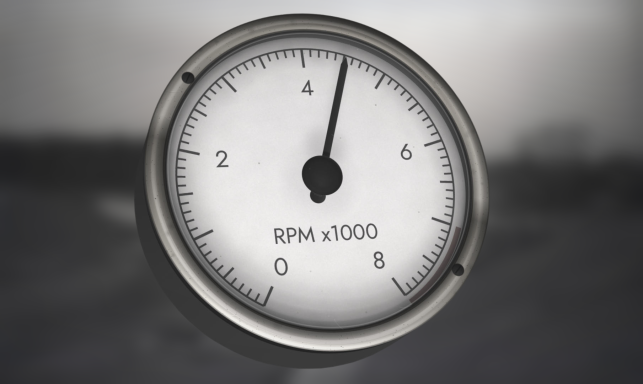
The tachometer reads {"value": 4500, "unit": "rpm"}
